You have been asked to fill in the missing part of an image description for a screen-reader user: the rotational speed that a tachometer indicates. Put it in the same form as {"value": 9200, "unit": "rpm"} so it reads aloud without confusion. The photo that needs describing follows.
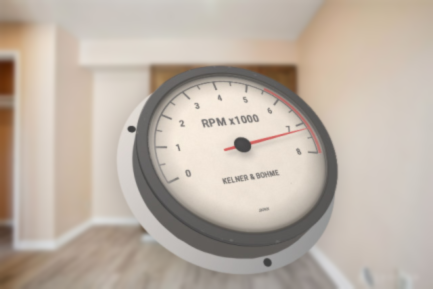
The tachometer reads {"value": 7250, "unit": "rpm"}
